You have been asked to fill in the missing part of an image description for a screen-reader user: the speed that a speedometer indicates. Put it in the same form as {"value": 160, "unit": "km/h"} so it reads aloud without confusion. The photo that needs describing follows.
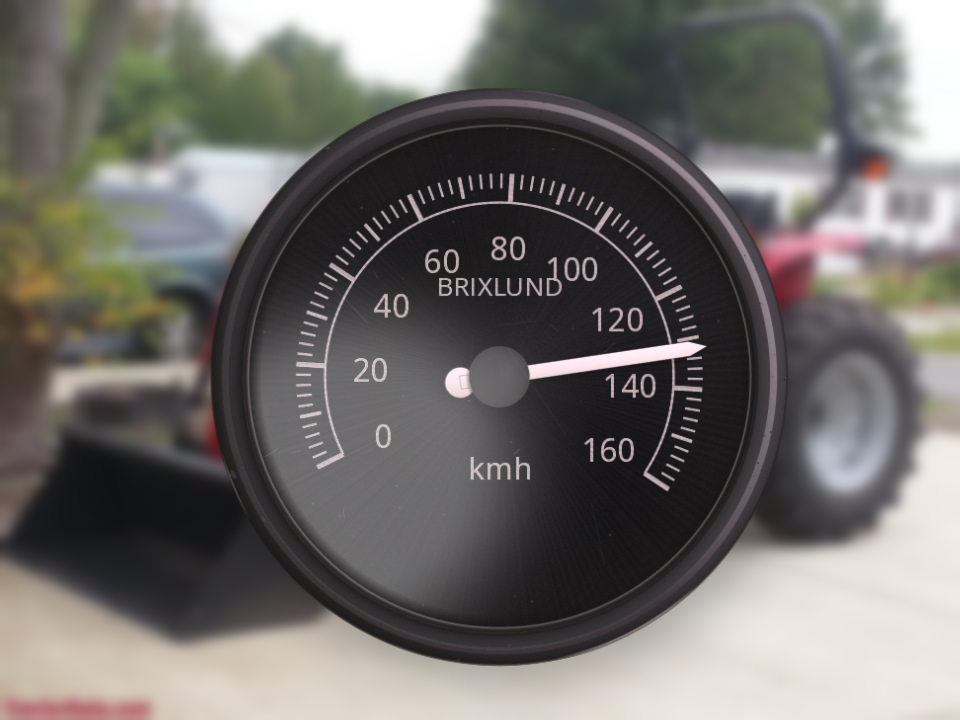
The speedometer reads {"value": 132, "unit": "km/h"}
